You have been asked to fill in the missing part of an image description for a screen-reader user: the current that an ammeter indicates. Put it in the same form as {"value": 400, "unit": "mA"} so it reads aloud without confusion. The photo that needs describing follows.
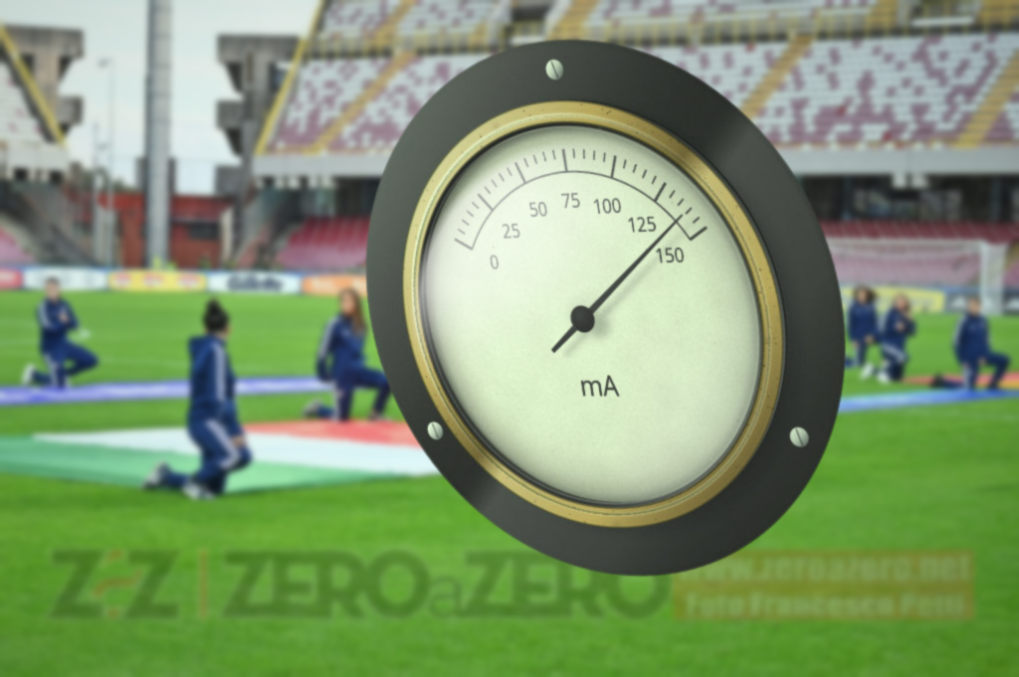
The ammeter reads {"value": 140, "unit": "mA"}
